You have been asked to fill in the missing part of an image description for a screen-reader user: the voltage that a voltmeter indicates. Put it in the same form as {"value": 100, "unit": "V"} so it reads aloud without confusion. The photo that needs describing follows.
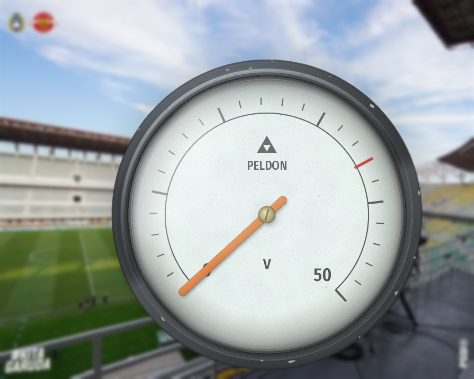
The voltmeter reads {"value": 0, "unit": "V"}
